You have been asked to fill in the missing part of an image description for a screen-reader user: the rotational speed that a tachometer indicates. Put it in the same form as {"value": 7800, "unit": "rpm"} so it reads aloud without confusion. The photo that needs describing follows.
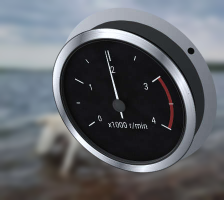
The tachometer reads {"value": 2000, "unit": "rpm"}
